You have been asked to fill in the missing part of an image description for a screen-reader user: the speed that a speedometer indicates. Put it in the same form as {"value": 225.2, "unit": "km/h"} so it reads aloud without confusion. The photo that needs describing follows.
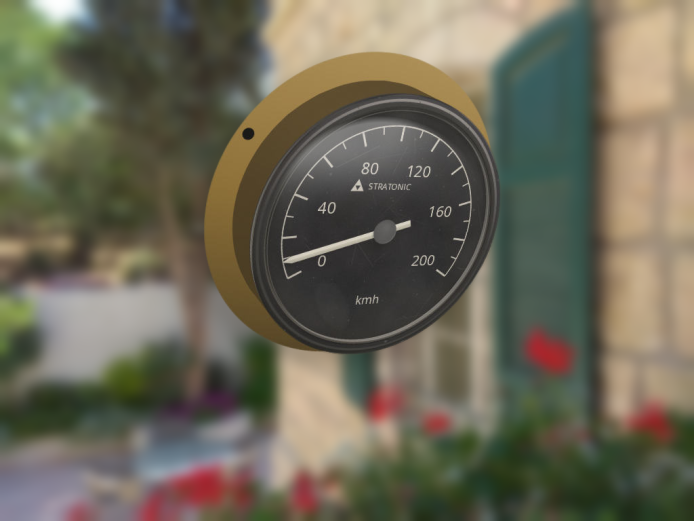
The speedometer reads {"value": 10, "unit": "km/h"}
